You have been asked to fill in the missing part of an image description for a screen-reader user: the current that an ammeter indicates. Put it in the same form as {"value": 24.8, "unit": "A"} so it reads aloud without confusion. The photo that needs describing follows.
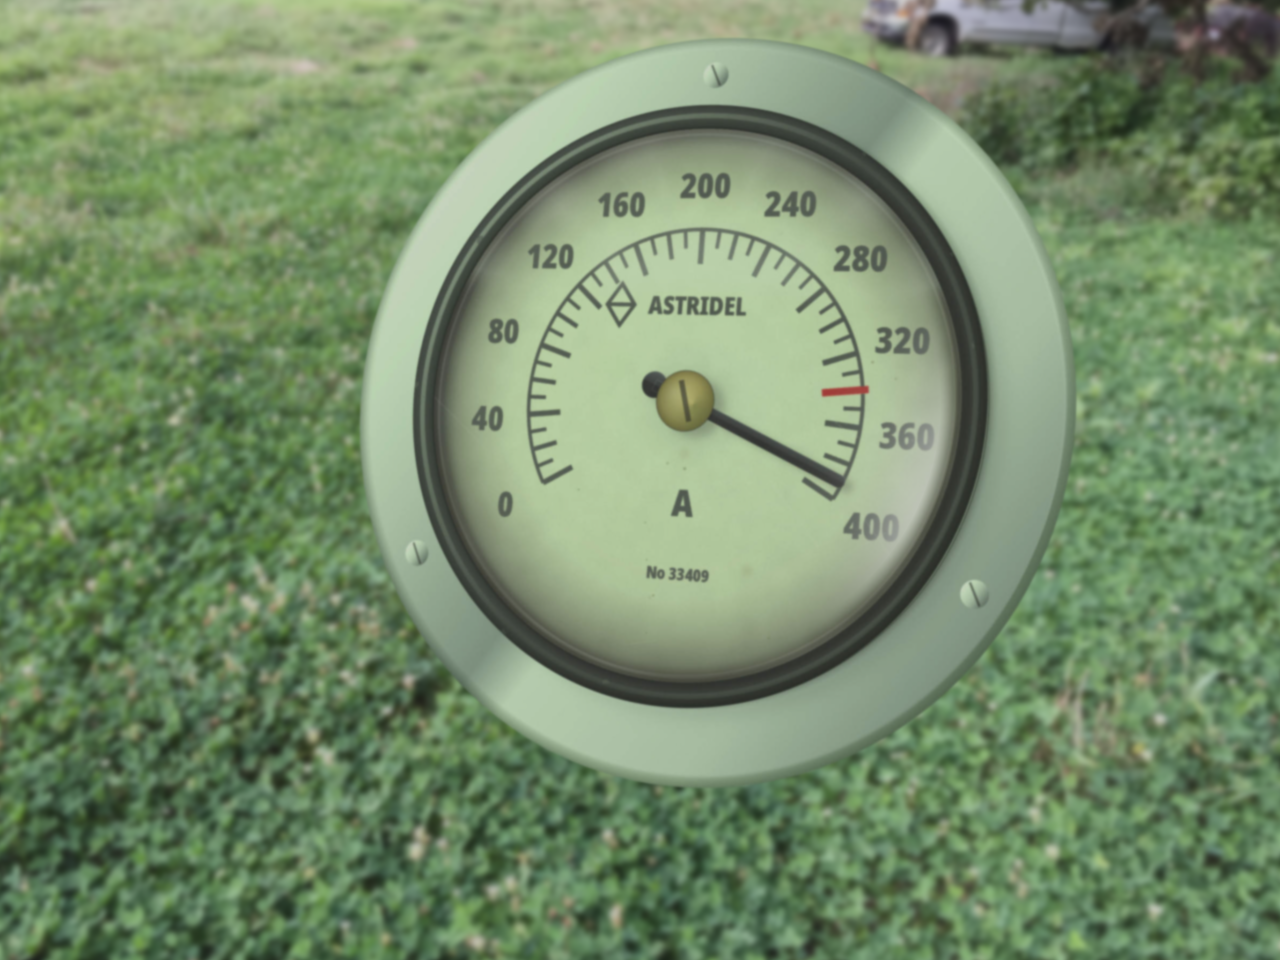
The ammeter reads {"value": 390, "unit": "A"}
